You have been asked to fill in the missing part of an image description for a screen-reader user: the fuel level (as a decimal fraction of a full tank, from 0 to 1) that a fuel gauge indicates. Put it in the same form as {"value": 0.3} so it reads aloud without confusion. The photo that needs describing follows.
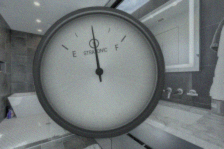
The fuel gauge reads {"value": 0.5}
